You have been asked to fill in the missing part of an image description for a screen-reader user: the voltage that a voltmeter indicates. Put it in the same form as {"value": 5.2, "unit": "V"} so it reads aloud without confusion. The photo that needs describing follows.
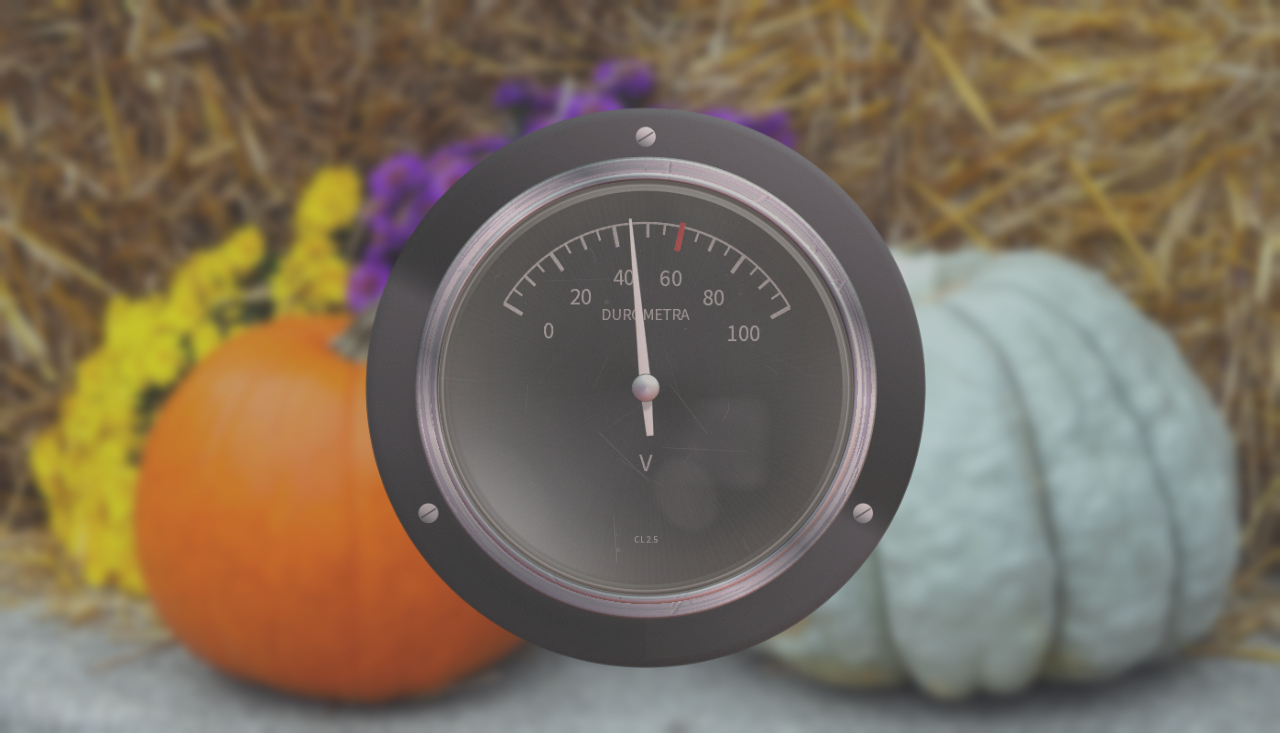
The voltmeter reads {"value": 45, "unit": "V"}
